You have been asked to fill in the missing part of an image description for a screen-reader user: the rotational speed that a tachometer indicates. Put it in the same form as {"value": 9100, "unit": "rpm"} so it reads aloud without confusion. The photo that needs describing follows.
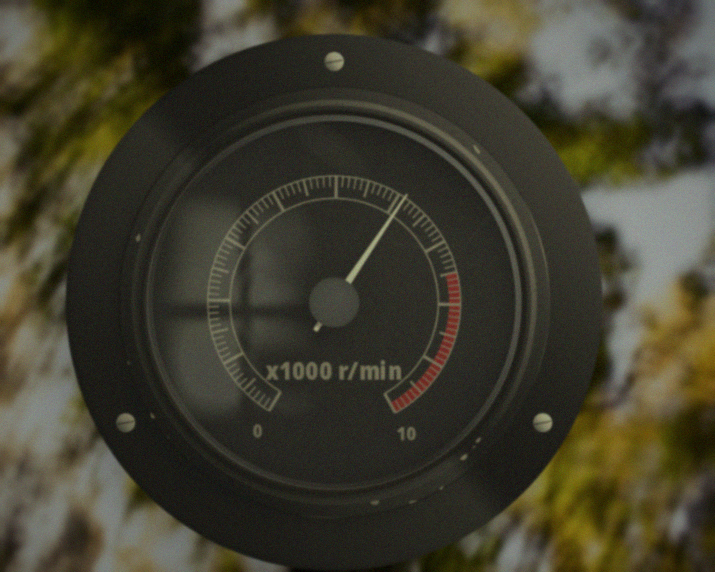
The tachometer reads {"value": 6100, "unit": "rpm"}
